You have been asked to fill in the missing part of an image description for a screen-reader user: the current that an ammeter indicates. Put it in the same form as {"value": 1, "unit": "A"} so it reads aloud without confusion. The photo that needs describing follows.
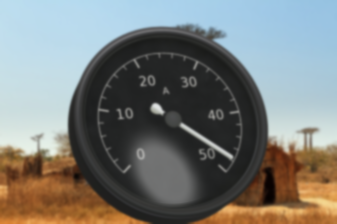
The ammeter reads {"value": 48, "unit": "A"}
